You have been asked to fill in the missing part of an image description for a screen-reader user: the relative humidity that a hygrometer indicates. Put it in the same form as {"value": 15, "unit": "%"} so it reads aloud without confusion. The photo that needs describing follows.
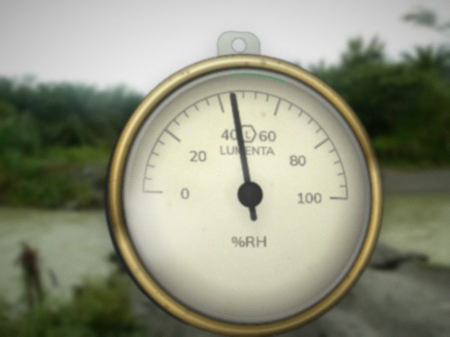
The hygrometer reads {"value": 44, "unit": "%"}
